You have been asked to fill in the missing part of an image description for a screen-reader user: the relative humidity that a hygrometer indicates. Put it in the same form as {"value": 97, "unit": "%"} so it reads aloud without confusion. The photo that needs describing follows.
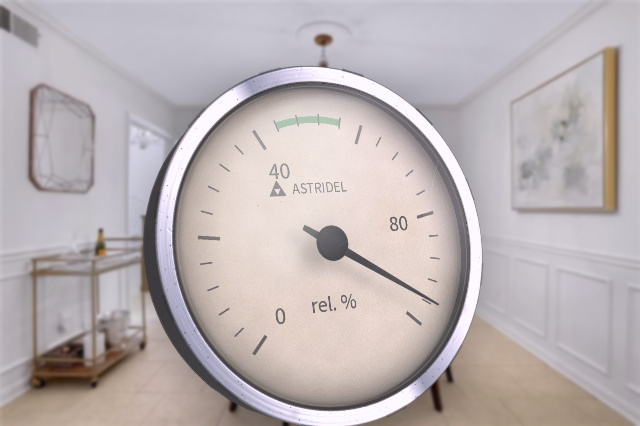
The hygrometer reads {"value": 96, "unit": "%"}
